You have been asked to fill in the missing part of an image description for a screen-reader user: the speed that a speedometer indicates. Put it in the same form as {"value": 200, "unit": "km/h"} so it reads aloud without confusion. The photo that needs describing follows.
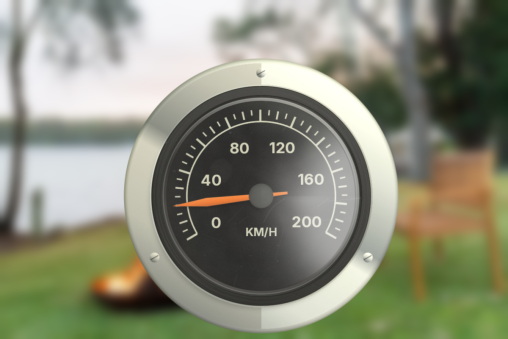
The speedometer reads {"value": 20, "unit": "km/h"}
